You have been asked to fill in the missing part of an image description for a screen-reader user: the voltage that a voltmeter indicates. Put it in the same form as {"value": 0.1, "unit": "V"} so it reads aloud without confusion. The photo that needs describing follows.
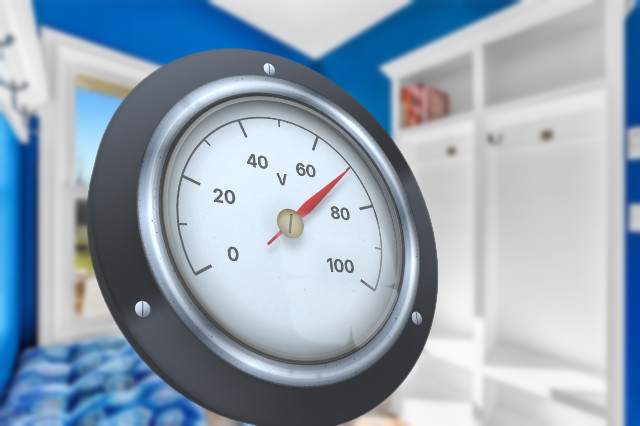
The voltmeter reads {"value": 70, "unit": "V"}
